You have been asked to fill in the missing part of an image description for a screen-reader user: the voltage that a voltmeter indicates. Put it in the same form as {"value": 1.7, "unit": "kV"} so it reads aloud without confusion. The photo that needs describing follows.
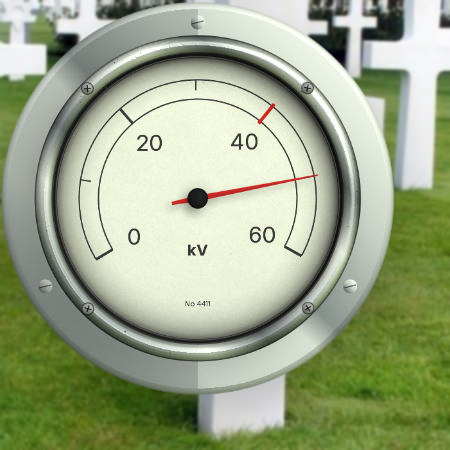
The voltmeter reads {"value": 50, "unit": "kV"}
